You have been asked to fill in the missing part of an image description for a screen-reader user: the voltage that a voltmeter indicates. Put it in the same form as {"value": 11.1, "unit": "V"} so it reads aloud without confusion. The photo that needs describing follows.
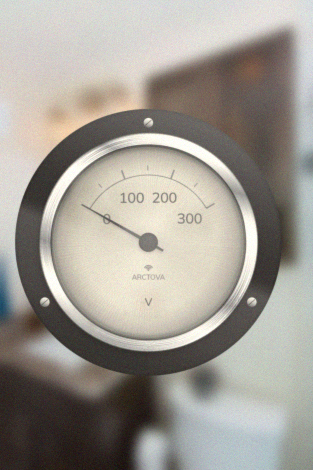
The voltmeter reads {"value": 0, "unit": "V"}
